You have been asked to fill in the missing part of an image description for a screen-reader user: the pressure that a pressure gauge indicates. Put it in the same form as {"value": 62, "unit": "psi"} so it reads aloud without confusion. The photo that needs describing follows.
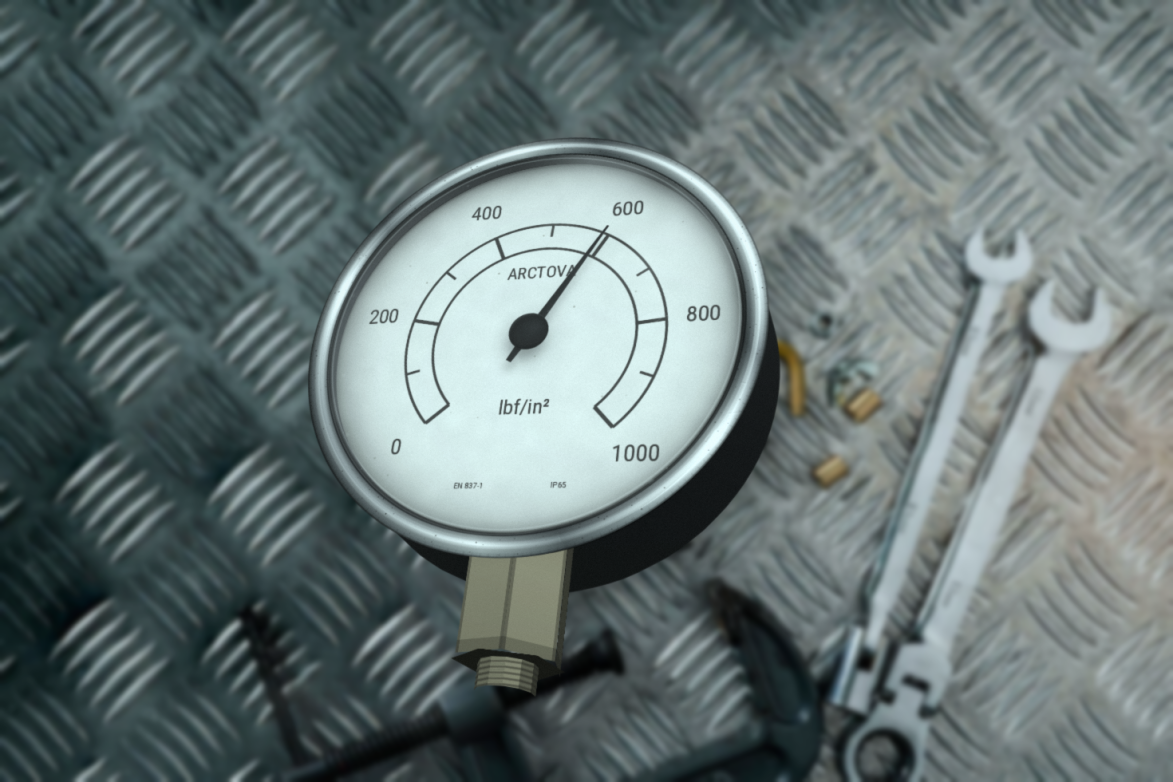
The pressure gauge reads {"value": 600, "unit": "psi"}
